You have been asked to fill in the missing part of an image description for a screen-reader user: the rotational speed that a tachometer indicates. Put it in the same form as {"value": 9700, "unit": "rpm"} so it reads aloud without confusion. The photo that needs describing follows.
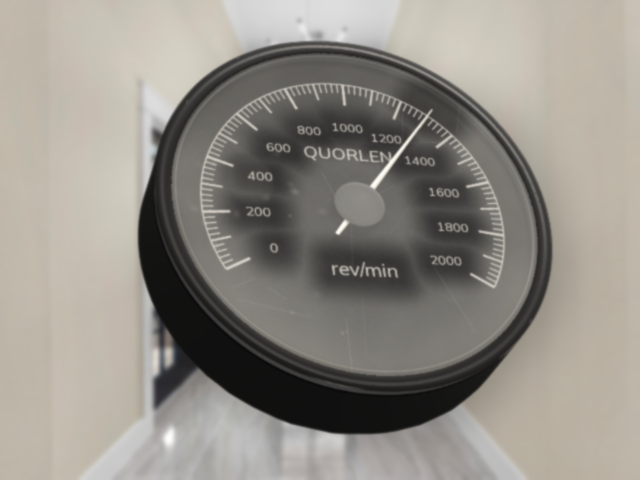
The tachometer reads {"value": 1300, "unit": "rpm"}
